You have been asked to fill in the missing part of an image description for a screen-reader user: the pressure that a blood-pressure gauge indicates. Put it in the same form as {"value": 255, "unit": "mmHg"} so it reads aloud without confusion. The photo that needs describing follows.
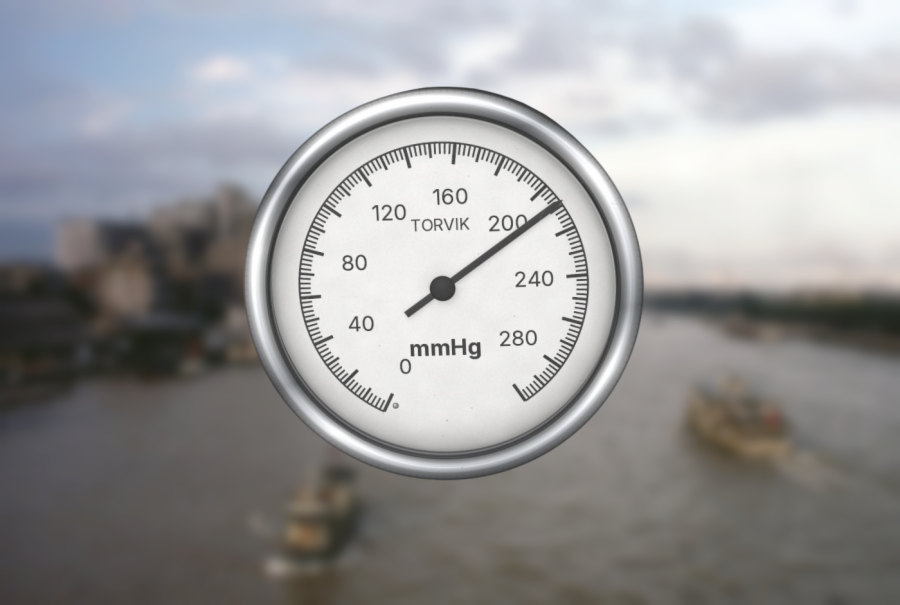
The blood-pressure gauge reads {"value": 208, "unit": "mmHg"}
